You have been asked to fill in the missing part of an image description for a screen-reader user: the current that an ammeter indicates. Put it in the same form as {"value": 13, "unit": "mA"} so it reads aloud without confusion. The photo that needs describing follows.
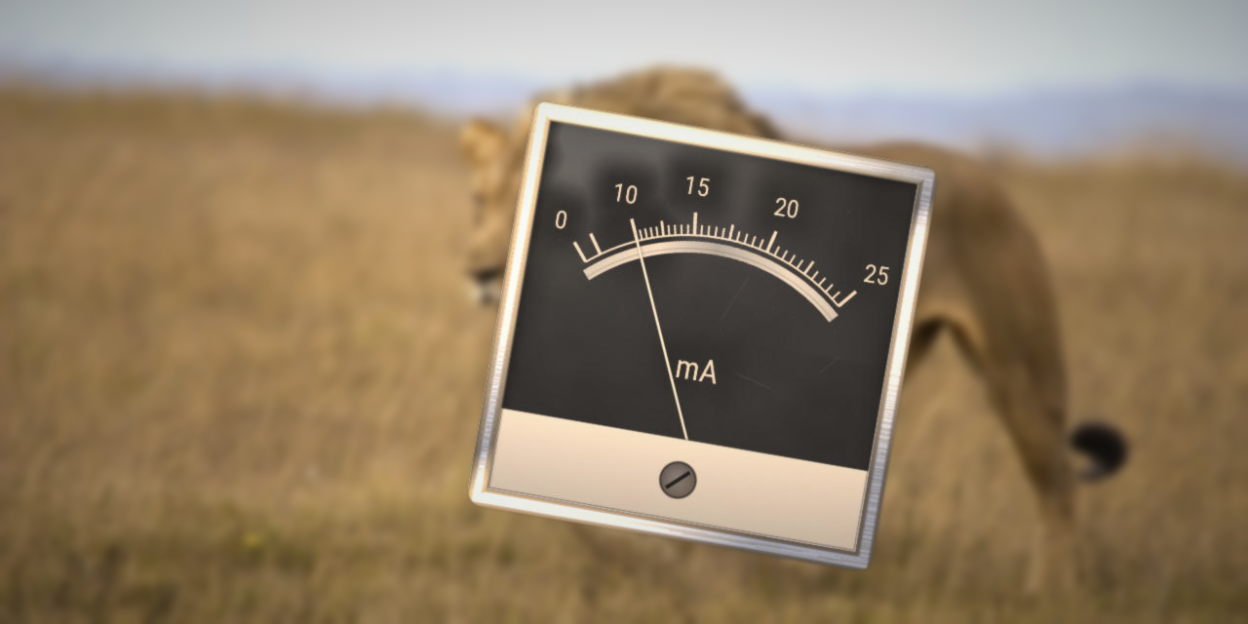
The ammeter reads {"value": 10, "unit": "mA"}
